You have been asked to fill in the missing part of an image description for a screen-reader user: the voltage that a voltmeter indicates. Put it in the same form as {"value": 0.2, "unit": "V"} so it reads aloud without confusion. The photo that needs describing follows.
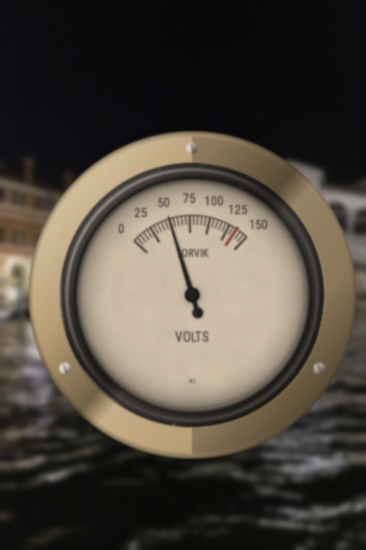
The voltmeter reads {"value": 50, "unit": "V"}
